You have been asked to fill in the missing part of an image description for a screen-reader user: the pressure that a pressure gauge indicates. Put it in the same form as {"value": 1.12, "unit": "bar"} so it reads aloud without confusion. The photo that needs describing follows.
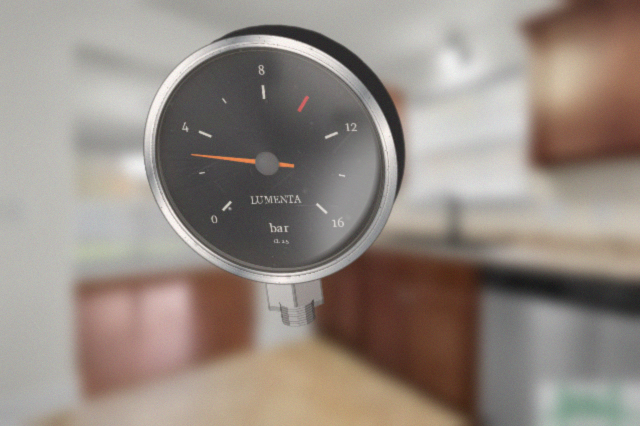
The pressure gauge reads {"value": 3, "unit": "bar"}
